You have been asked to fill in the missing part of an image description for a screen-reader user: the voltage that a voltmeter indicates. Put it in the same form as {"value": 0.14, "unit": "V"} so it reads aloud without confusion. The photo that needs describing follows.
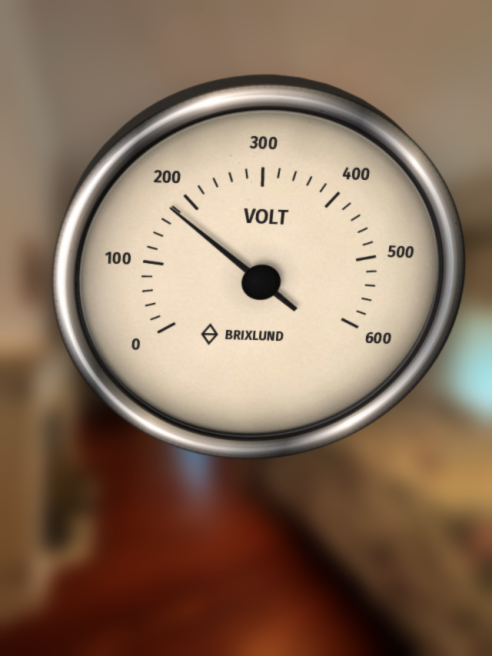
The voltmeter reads {"value": 180, "unit": "V"}
